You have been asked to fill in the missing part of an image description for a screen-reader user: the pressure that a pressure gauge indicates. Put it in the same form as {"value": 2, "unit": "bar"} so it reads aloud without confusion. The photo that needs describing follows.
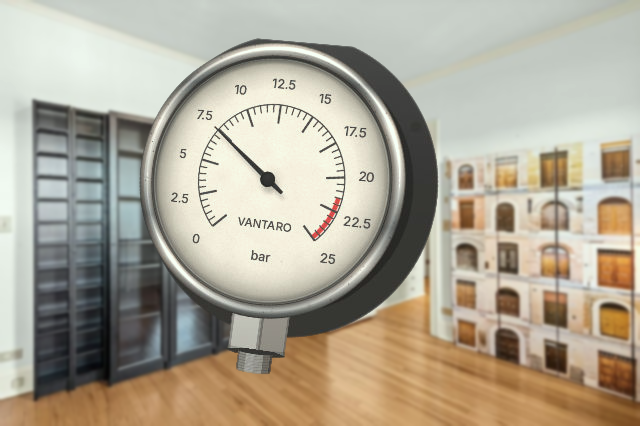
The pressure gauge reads {"value": 7.5, "unit": "bar"}
